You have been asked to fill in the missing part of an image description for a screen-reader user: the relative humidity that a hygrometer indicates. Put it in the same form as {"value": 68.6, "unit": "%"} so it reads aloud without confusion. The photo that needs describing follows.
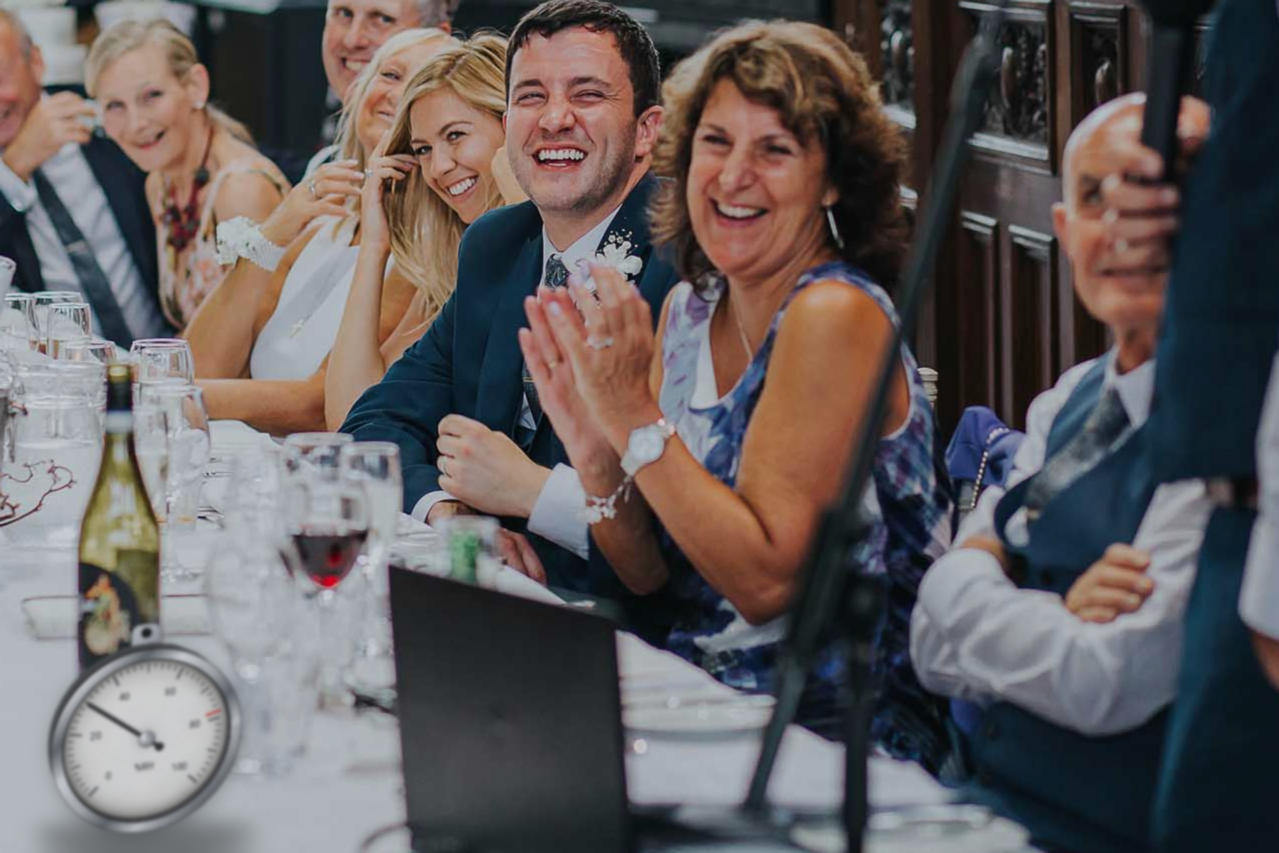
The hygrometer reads {"value": 30, "unit": "%"}
